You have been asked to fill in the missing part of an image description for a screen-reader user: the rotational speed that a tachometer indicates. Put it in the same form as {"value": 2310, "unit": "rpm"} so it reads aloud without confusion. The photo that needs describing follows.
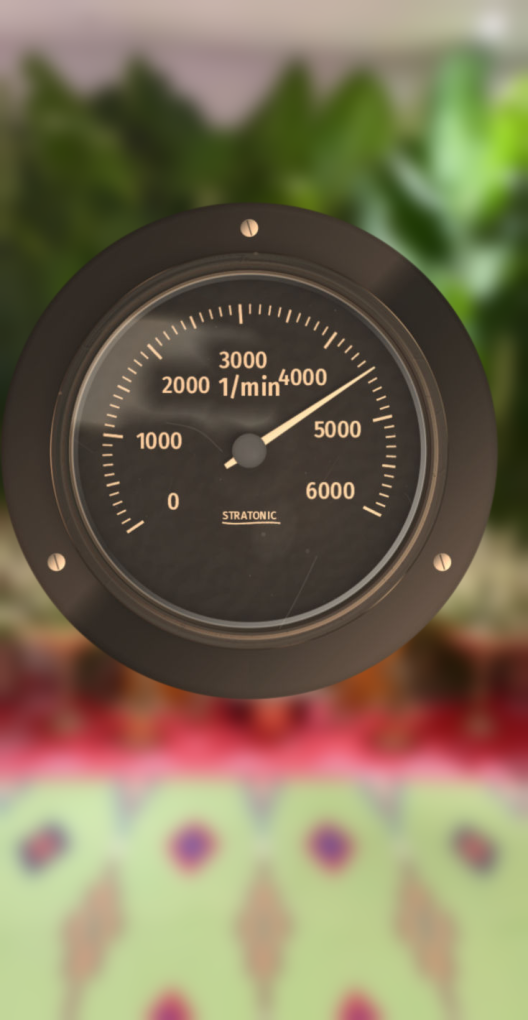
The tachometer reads {"value": 4500, "unit": "rpm"}
